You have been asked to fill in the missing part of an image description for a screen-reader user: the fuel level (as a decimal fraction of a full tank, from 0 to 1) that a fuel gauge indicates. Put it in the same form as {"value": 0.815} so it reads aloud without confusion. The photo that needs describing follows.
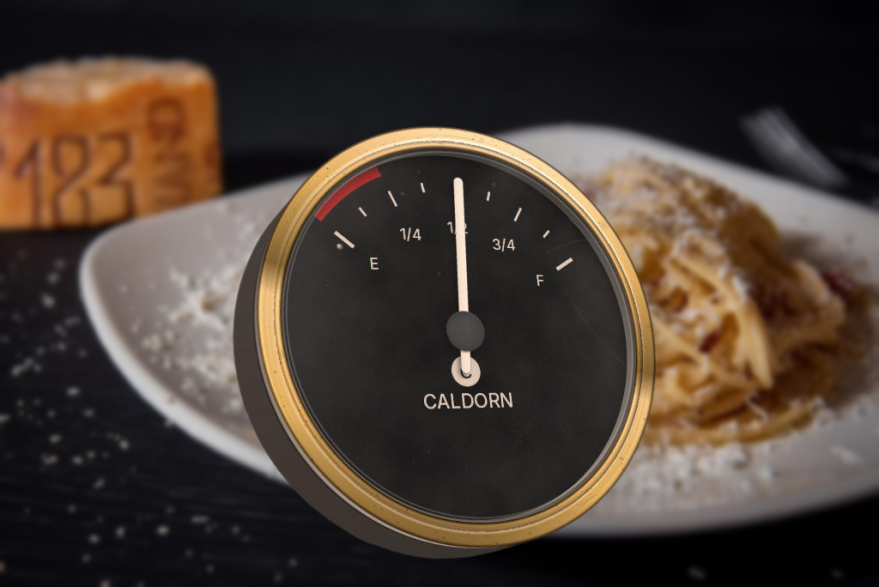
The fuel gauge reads {"value": 0.5}
